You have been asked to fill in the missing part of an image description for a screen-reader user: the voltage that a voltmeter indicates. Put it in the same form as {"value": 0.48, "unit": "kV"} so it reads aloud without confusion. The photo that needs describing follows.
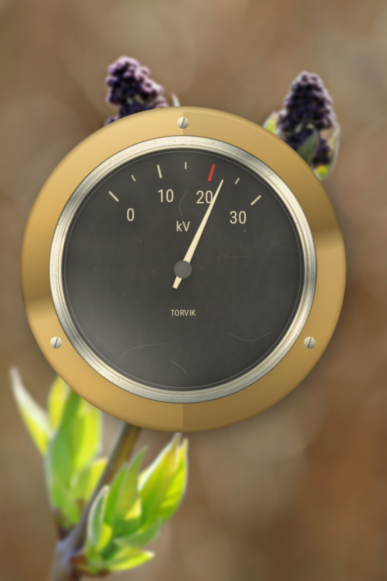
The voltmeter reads {"value": 22.5, "unit": "kV"}
